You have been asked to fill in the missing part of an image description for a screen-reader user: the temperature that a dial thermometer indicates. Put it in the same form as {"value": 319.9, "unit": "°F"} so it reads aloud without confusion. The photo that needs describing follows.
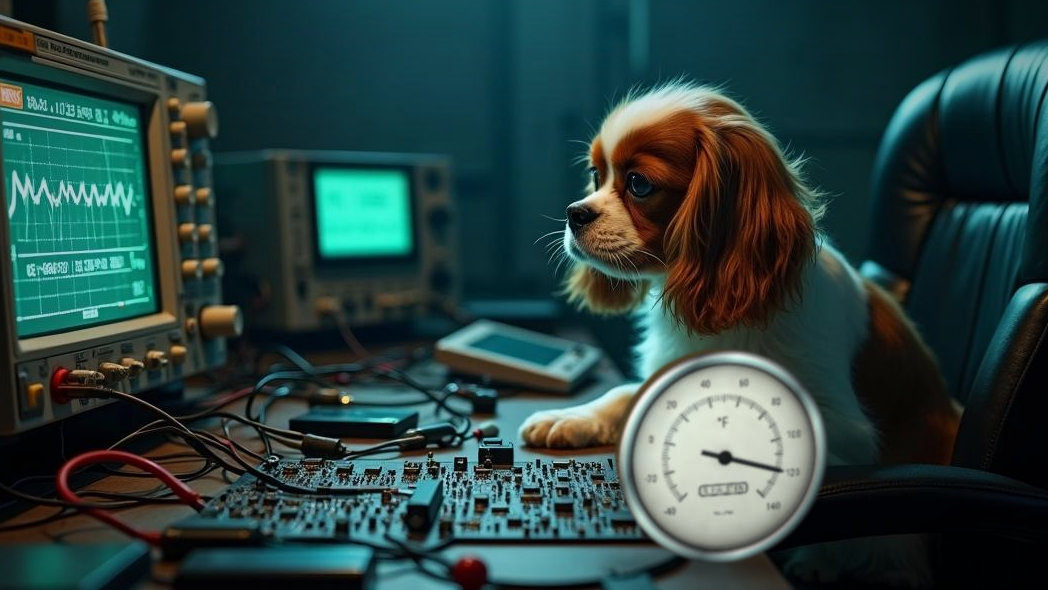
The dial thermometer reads {"value": 120, "unit": "°F"}
